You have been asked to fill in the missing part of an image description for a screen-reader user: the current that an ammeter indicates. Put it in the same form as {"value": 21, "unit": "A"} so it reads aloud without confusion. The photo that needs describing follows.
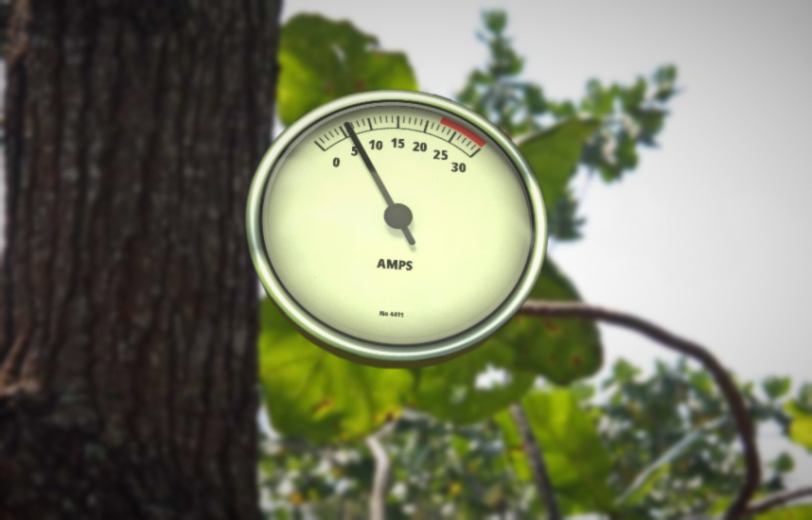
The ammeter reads {"value": 6, "unit": "A"}
